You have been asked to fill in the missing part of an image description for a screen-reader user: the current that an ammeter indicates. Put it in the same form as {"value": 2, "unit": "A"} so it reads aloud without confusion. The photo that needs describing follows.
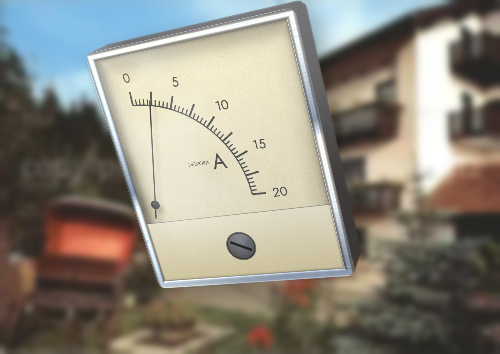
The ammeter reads {"value": 2.5, "unit": "A"}
